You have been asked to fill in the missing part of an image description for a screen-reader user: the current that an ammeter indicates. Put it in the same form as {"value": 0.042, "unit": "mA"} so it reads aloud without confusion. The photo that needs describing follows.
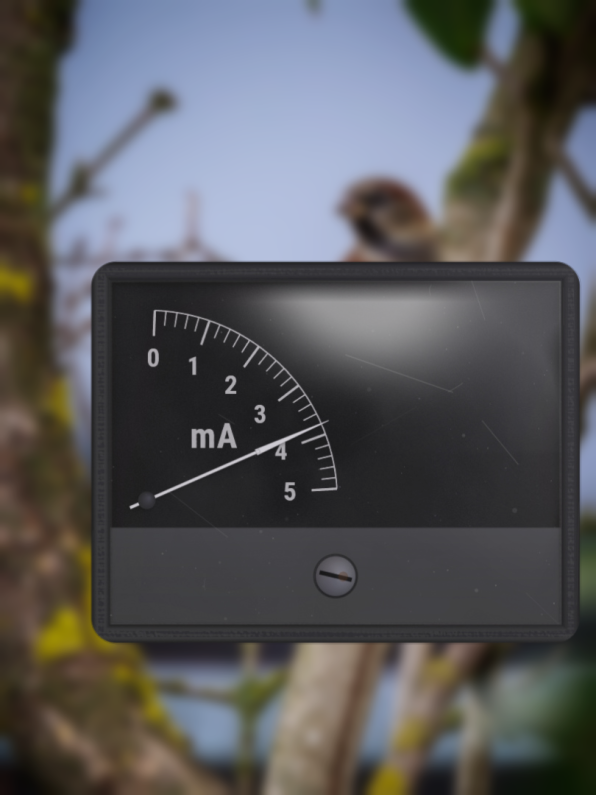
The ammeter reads {"value": 3.8, "unit": "mA"}
